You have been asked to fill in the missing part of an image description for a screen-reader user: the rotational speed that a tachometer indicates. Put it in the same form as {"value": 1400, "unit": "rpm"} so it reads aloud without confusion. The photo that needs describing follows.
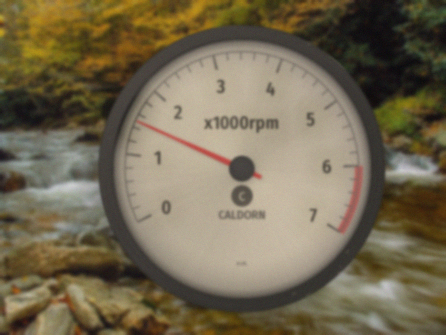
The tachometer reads {"value": 1500, "unit": "rpm"}
